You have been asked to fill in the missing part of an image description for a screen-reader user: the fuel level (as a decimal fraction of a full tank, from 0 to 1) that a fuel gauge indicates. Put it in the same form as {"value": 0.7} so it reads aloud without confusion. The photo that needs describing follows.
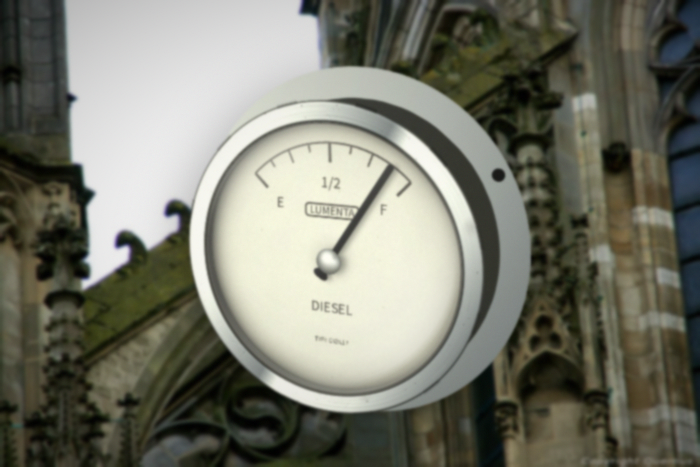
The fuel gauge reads {"value": 0.875}
